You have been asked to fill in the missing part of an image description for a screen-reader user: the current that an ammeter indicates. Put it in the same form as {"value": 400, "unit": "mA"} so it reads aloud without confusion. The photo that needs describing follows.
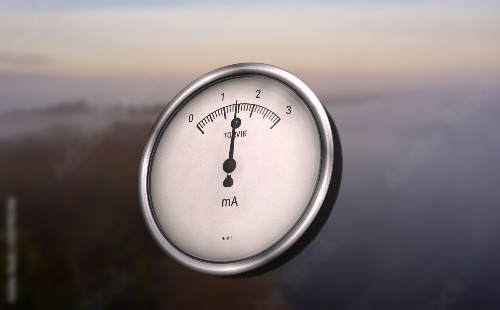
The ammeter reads {"value": 1.5, "unit": "mA"}
